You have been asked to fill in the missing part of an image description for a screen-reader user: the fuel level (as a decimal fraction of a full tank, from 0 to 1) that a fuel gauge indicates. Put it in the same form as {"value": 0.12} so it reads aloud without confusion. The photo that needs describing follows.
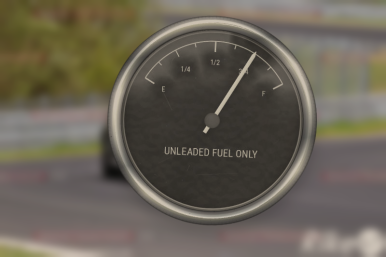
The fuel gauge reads {"value": 0.75}
